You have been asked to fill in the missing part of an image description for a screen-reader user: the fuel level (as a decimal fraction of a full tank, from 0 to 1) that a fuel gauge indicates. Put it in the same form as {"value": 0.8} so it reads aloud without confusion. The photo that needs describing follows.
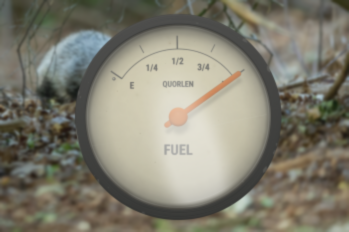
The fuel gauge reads {"value": 1}
